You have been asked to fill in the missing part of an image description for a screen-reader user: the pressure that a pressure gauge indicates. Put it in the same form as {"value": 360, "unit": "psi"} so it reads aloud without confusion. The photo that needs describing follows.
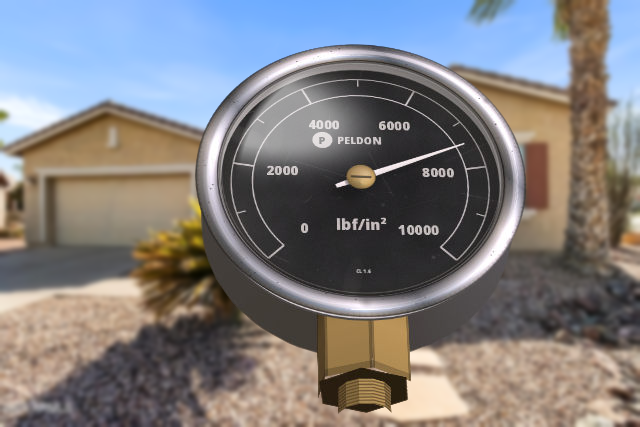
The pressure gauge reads {"value": 7500, "unit": "psi"}
